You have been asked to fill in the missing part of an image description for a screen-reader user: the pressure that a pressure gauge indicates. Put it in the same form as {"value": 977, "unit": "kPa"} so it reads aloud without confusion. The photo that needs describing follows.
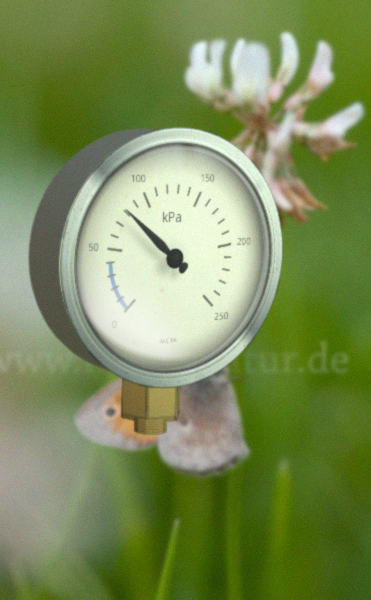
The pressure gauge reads {"value": 80, "unit": "kPa"}
